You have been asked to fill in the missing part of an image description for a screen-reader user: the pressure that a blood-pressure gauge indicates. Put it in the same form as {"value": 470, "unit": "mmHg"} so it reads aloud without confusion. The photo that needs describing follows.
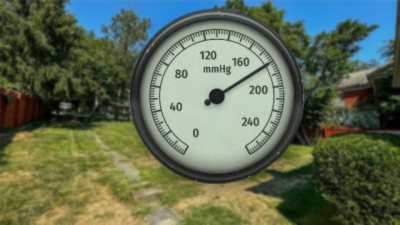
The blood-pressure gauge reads {"value": 180, "unit": "mmHg"}
